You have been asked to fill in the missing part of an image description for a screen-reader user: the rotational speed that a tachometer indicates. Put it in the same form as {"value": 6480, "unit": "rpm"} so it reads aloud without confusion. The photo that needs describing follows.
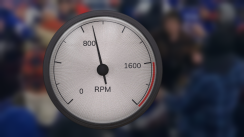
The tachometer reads {"value": 900, "unit": "rpm"}
